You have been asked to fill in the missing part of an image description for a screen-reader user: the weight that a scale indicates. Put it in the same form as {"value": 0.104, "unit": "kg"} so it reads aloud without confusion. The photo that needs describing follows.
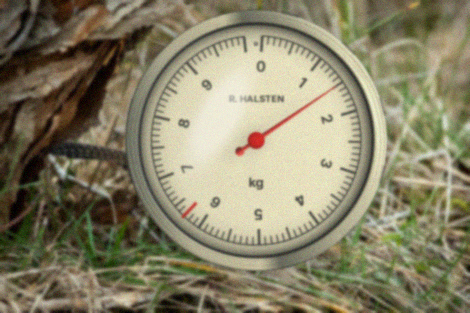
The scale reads {"value": 1.5, "unit": "kg"}
